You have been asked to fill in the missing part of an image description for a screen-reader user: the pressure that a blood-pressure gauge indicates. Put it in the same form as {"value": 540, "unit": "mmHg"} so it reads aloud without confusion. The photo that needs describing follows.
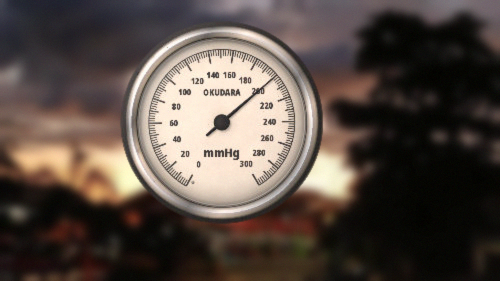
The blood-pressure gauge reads {"value": 200, "unit": "mmHg"}
